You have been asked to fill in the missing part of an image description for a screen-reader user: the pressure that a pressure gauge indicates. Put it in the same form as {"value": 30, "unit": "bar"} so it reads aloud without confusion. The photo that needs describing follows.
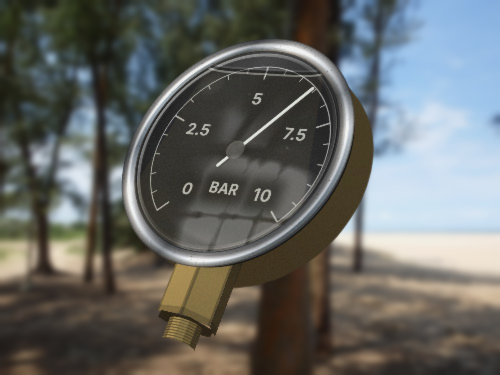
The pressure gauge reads {"value": 6.5, "unit": "bar"}
